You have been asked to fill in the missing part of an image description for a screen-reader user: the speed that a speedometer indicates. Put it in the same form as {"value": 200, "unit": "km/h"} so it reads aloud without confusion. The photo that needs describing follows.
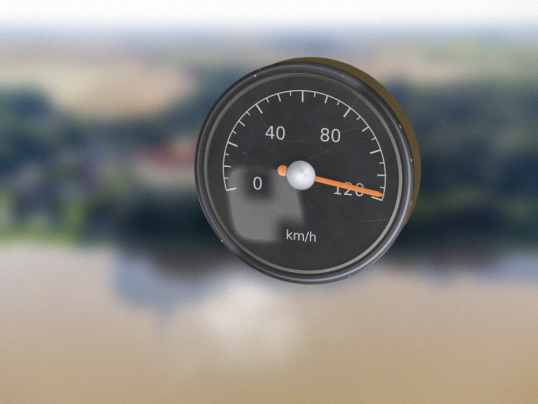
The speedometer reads {"value": 117.5, "unit": "km/h"}
